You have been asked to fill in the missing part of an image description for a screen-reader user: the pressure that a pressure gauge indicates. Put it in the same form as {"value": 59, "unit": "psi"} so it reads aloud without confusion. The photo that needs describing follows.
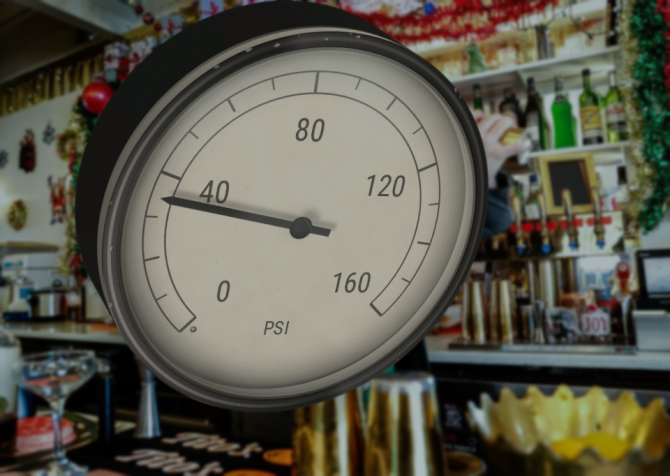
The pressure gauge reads {"value": 35, "unit": "psi"}
